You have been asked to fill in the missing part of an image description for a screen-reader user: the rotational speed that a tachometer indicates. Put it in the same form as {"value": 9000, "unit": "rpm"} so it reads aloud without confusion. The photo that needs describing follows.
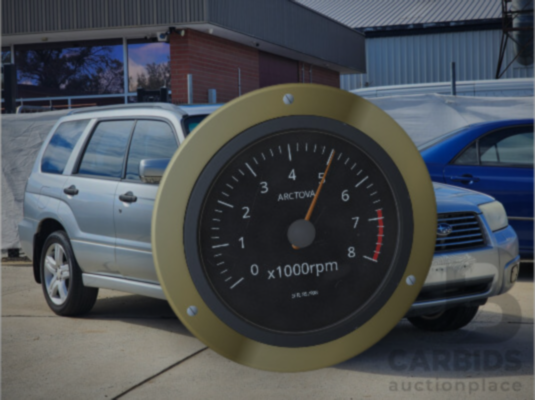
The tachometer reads {"value": 5000, "unit": "rpm"}
